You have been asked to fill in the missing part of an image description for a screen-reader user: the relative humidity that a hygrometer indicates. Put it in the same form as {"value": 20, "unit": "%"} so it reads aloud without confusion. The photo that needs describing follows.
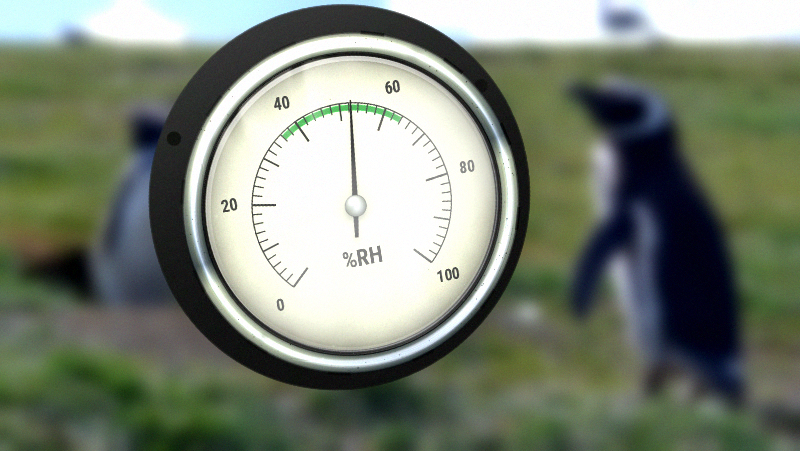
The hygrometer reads {"value": 52, "unit": "%"}
